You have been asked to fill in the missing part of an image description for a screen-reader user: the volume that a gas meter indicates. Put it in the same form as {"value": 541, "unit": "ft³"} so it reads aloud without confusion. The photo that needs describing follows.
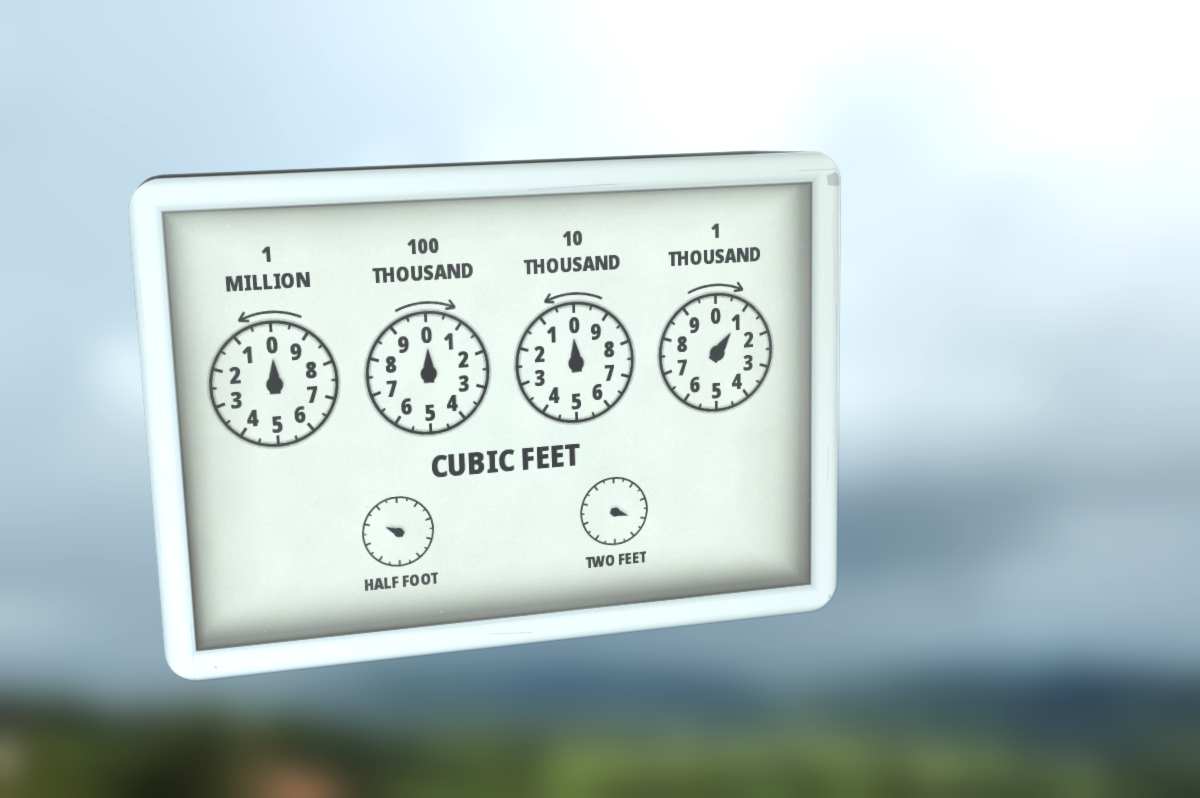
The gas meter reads {"value": 100, "unit": "ft³"}
